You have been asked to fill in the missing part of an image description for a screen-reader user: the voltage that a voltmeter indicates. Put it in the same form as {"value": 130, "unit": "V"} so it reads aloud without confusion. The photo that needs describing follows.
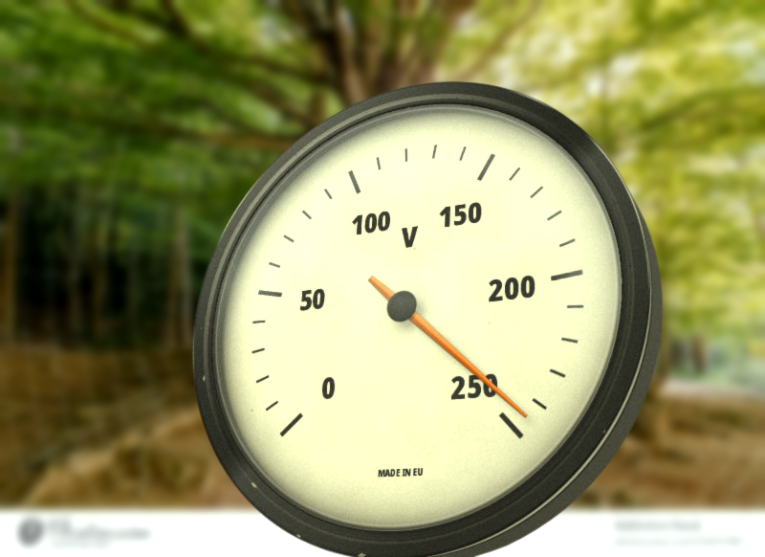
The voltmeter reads {"value": 245, "unit": "V"}
